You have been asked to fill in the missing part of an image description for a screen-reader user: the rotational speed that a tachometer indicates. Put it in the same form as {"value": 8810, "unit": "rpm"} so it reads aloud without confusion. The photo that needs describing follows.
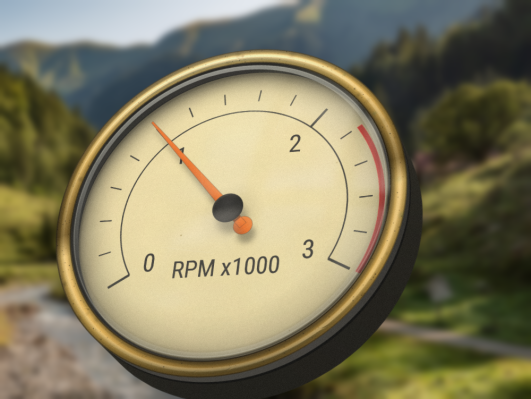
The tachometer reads {"value": 1000, "unit": "rpm"}
